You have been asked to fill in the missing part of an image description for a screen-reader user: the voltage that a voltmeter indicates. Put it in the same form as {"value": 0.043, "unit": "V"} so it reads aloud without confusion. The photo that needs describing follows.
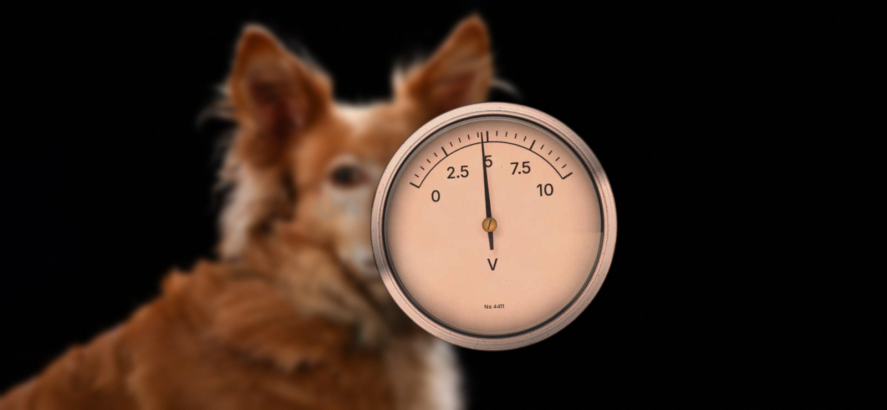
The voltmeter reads {"value": 4.75, "unit": "V"}
